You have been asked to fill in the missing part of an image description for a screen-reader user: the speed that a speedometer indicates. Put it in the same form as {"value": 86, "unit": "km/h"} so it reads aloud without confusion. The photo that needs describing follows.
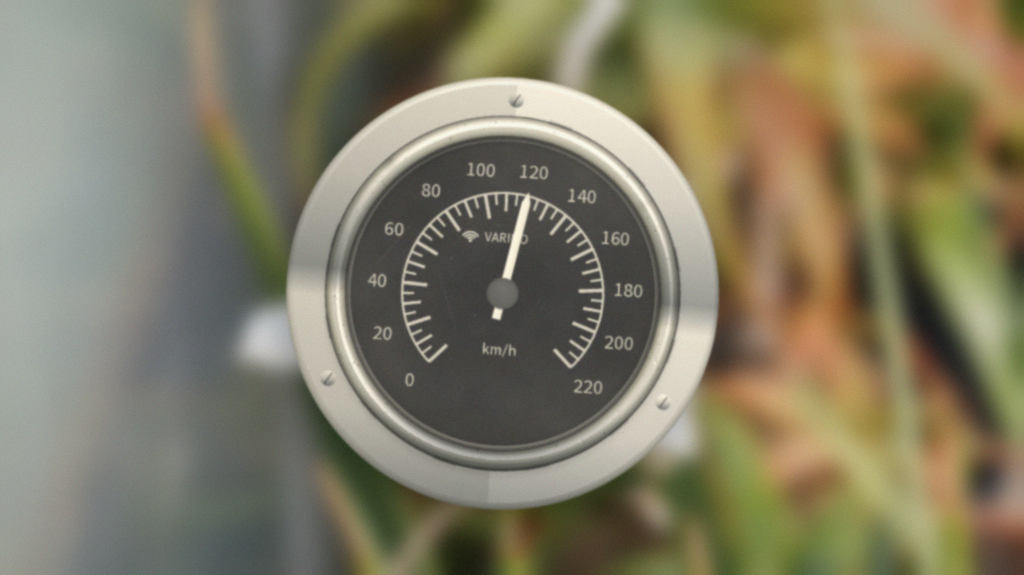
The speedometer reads {"value": 120, "unit": "km/h"}
